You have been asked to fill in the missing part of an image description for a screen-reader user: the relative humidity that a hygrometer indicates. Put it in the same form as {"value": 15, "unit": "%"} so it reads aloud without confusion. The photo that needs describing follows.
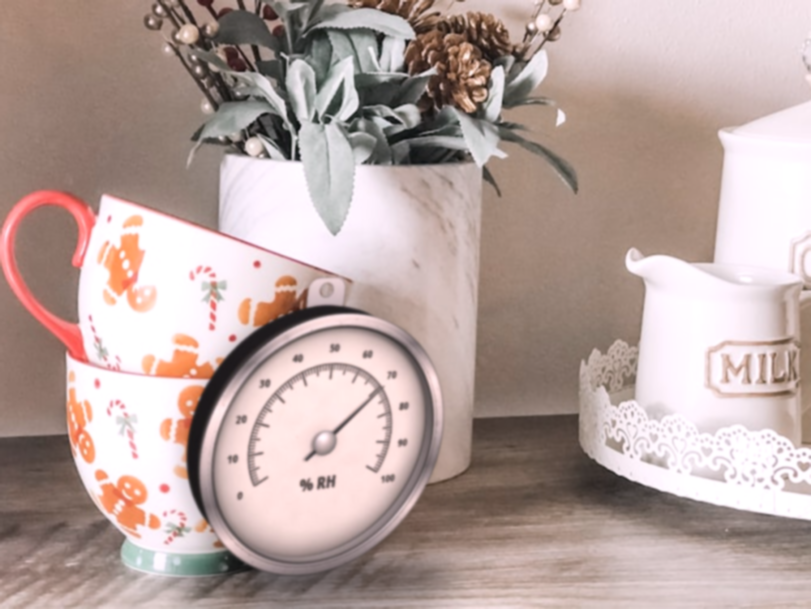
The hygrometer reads {"value": 70, "unit": "%"}
